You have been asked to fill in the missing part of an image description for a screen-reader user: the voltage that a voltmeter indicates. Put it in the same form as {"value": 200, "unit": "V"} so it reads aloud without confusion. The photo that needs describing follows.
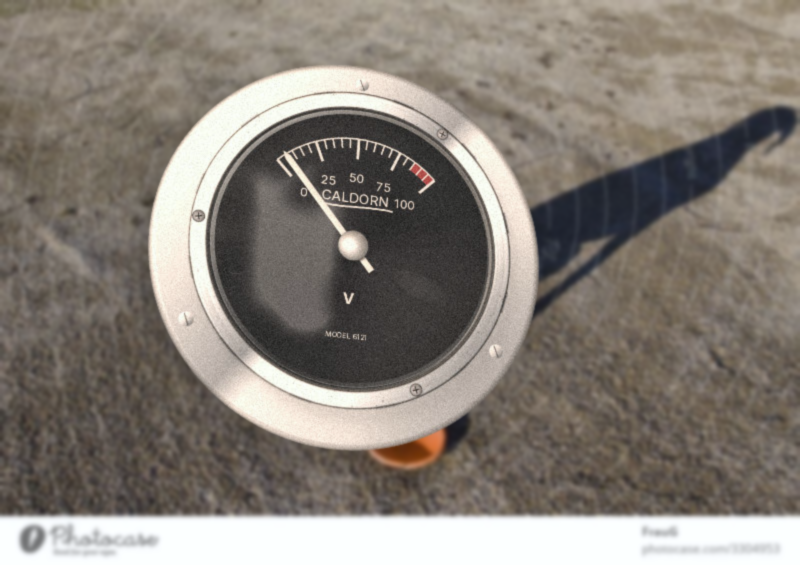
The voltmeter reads {"value": 5, "unit": "V"}
